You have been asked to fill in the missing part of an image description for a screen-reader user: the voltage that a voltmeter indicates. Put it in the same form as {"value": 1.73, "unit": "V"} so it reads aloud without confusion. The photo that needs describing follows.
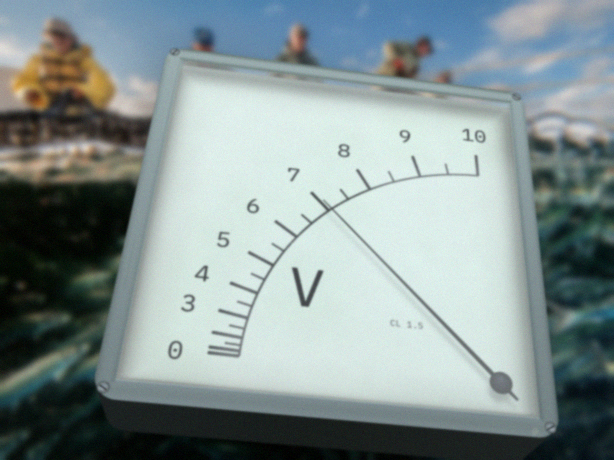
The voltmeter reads {"value": 7, "unit": "V"}
